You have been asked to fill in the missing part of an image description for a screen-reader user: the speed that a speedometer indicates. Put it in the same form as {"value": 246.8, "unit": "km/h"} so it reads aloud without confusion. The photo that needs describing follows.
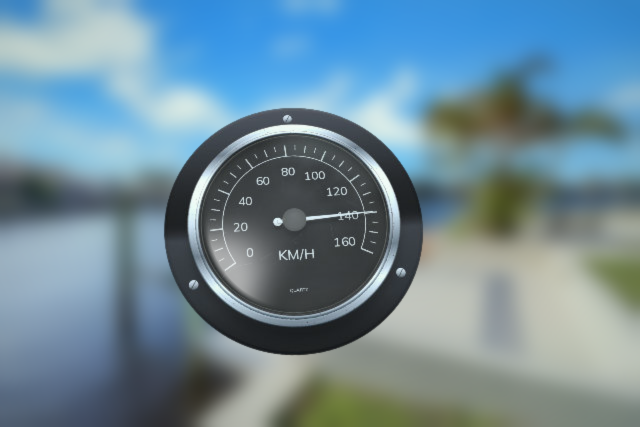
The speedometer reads {"value": 140, "unit": "km/h"}
